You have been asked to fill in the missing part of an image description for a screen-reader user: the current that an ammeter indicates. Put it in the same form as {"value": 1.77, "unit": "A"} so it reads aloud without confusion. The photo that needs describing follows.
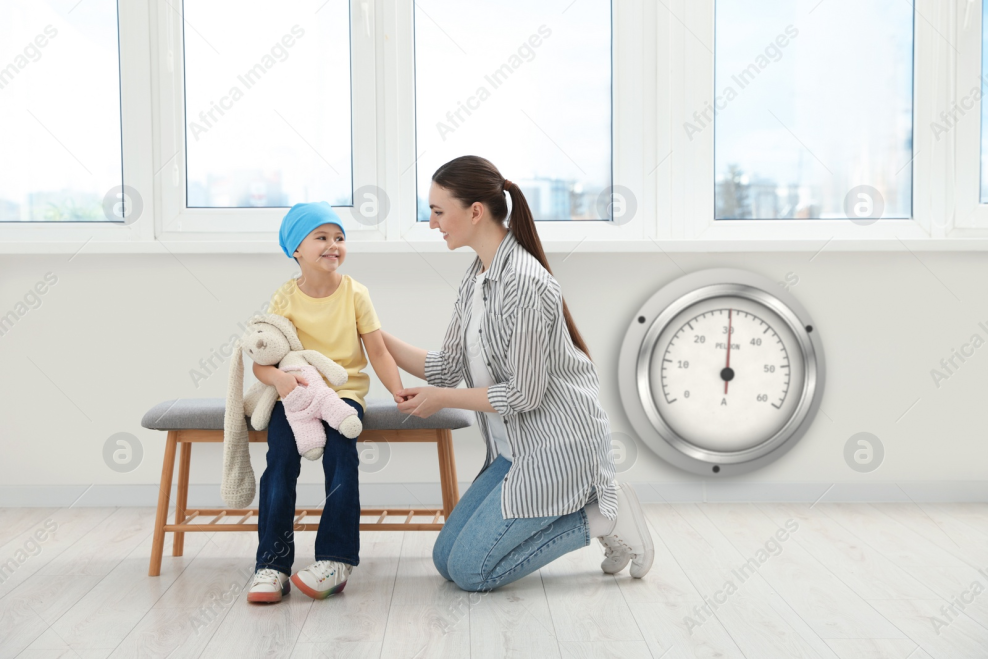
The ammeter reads {"value": 30, "unit": "A"}
